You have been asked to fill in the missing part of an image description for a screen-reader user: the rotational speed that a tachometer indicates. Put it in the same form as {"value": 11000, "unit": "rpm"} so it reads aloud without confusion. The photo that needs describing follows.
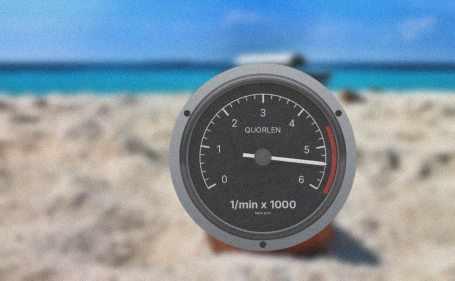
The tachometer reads {"value": 5400, "unit": "rpm"}
